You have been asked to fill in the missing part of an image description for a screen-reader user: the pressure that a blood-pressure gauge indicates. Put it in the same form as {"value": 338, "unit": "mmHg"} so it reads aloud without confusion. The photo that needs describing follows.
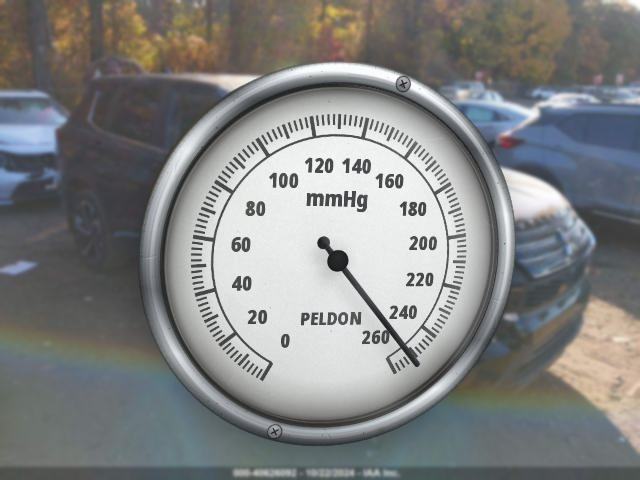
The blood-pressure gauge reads {"value": 252, "unit": "mmHg"}
